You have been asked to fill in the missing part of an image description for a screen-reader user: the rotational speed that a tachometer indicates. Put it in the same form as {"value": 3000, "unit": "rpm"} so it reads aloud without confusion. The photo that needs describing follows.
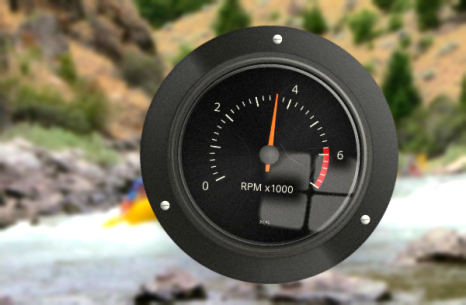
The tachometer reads {"value": 3600, "unit": "rpm"}
